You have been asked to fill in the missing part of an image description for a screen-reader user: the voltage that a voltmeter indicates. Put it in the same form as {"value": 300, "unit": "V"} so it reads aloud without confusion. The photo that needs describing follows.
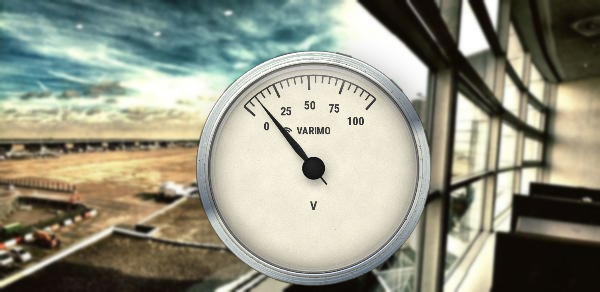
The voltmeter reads {"value": 10, "unit": "V"}
